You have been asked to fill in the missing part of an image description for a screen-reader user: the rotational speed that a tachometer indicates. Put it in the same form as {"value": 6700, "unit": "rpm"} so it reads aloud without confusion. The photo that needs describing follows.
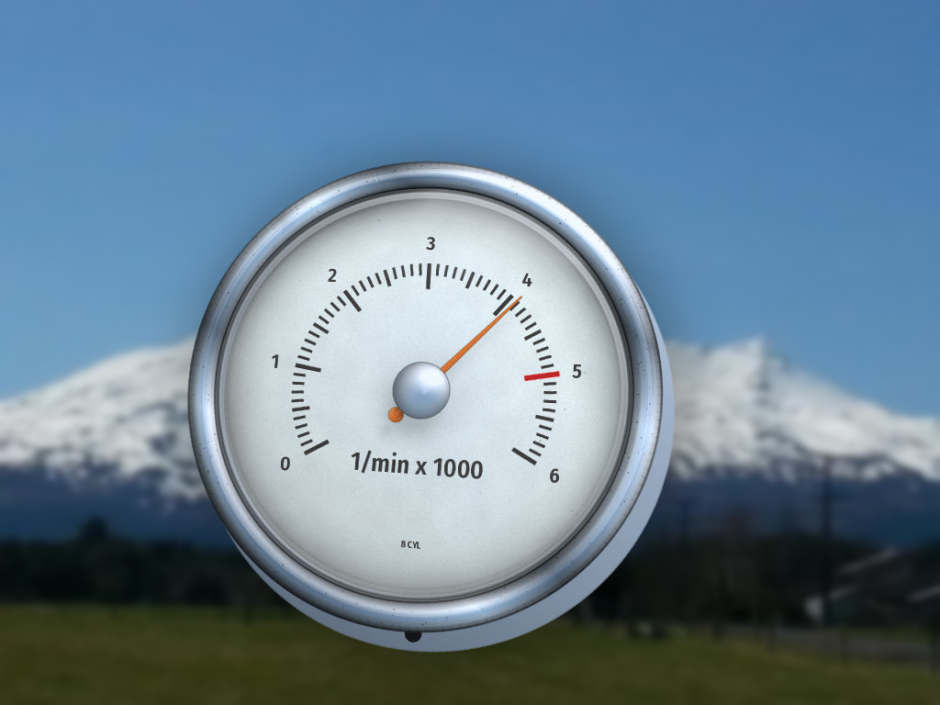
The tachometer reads {"value": 4100, "unit": "rpm"}
